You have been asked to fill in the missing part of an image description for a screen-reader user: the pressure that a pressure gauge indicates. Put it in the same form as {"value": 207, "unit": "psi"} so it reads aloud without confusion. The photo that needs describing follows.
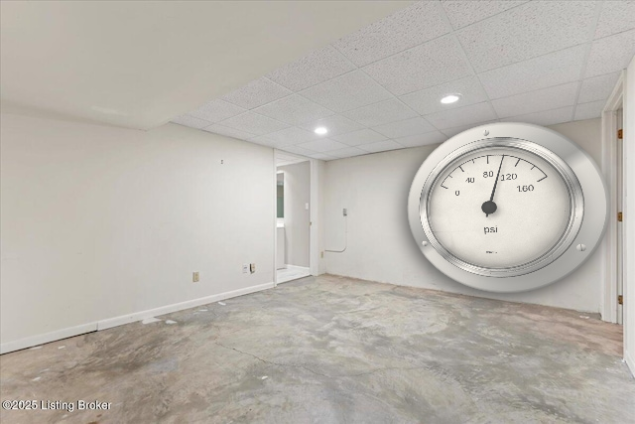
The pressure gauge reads {"value": 100, "unit": "psi"}
